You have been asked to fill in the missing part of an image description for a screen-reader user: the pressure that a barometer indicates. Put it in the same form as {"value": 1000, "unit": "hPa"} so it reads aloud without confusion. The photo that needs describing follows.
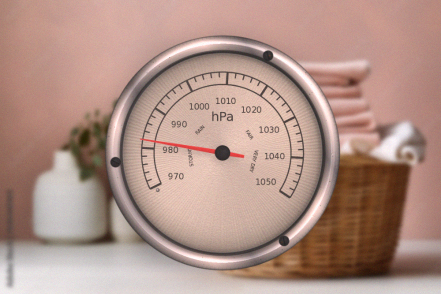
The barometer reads {"value": 982, "unit": "hPa"}
